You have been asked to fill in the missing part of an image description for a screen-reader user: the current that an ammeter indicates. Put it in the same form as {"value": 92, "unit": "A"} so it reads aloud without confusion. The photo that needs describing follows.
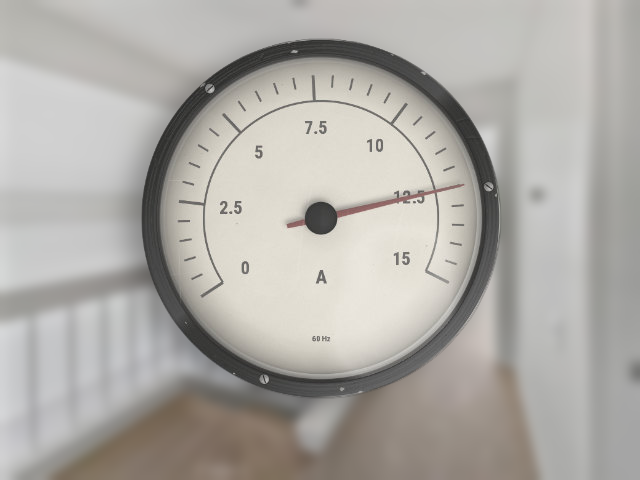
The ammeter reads {"value": 12.5, "unit": "A"}
